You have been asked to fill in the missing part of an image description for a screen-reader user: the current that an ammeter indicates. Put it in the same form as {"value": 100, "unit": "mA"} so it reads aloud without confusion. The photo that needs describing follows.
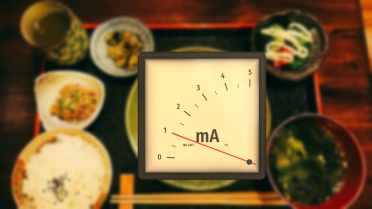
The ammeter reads {"value": 1, "unit": "mA"}
